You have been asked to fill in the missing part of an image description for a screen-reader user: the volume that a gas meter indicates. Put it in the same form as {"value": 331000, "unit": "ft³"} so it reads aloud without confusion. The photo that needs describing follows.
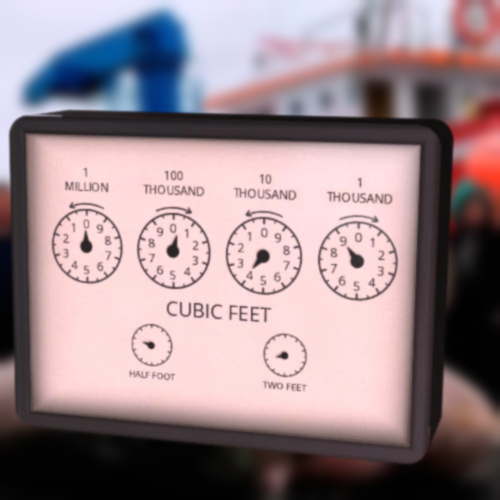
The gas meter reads {"value": 3900, "unit": "ft³"}
